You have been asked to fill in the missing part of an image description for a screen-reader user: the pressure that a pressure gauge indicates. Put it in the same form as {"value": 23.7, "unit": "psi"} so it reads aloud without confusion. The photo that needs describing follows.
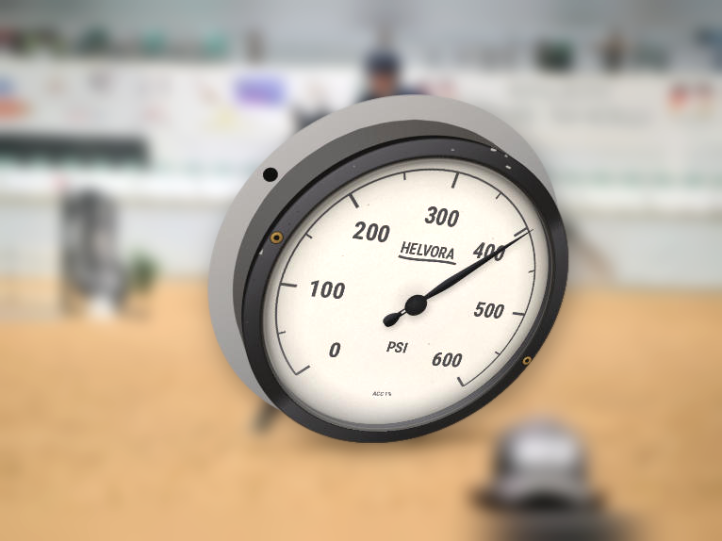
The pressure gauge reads {"value": 400, "unit": "psi"}
